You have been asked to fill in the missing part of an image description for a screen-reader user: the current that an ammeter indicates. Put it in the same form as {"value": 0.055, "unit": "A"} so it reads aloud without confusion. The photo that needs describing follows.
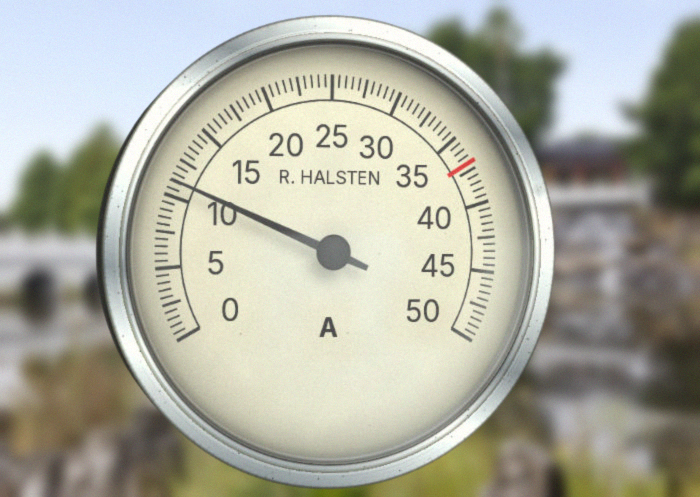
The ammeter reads {"value": 11, "unit": "A"}
